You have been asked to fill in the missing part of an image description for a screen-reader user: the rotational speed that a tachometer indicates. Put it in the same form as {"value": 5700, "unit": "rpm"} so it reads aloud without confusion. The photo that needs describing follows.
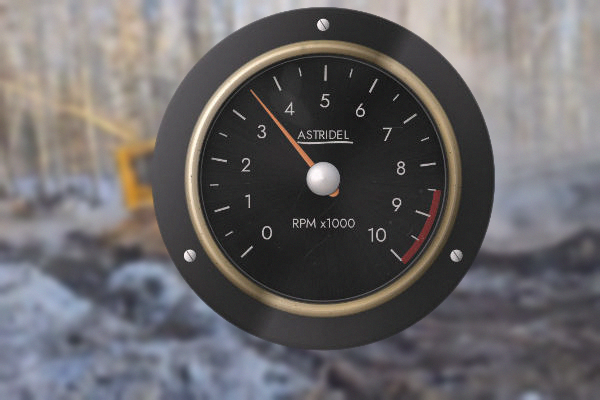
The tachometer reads {"value": 3500, "unit": "rpm"}
